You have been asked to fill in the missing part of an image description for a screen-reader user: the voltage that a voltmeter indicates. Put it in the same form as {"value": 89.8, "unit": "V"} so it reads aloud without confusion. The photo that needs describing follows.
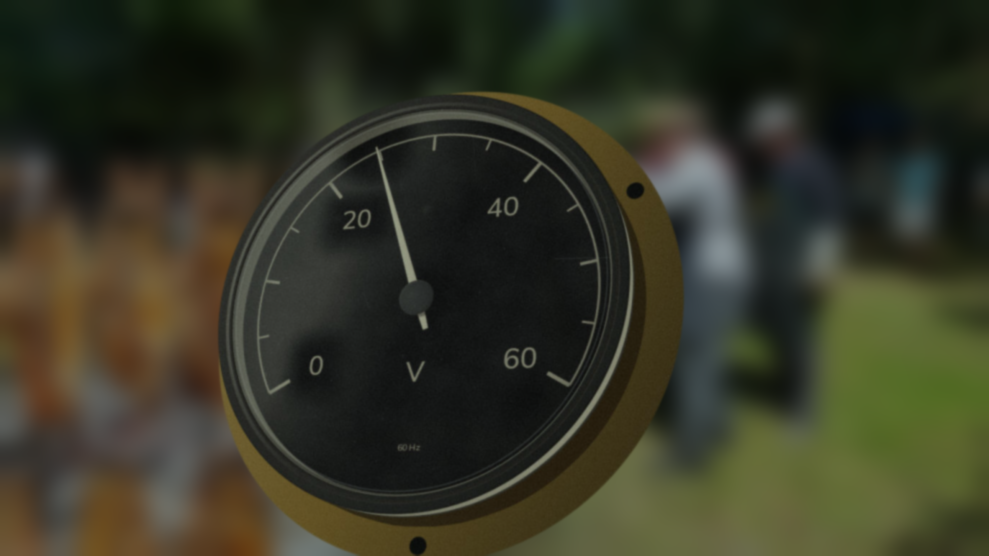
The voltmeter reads {"value": 25, "unit": "V"}
